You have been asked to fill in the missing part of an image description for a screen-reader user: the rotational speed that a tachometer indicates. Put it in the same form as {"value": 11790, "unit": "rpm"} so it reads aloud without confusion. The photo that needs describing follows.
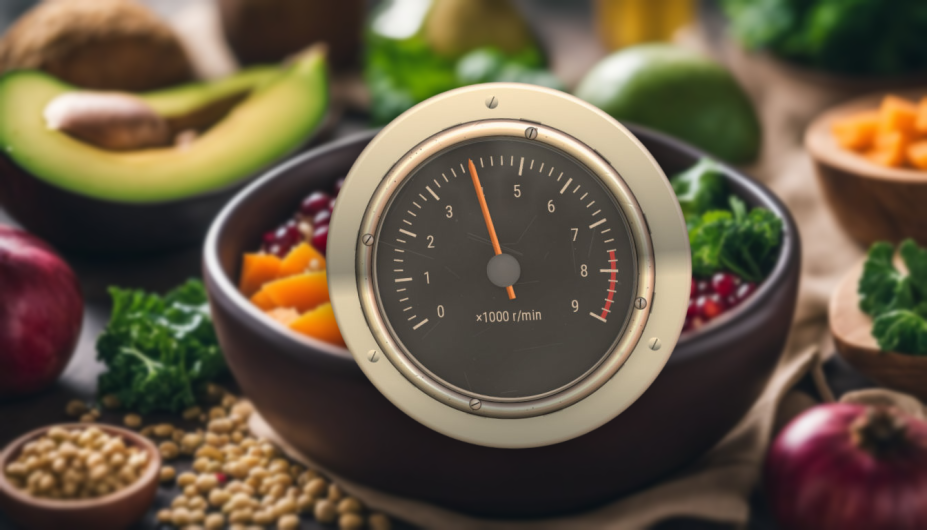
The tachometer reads {"value": 4000, "unit": "rpm"}
